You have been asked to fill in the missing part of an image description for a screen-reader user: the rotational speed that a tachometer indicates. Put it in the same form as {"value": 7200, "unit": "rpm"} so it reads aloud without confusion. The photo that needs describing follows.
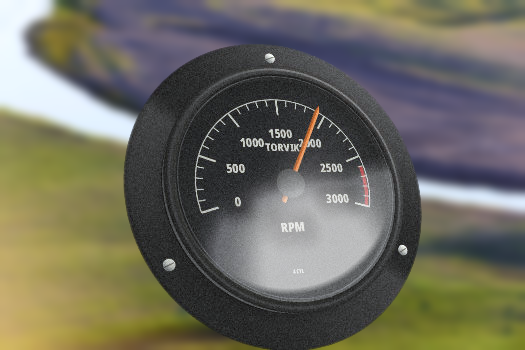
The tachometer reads {"value": 1900, "unit": "rpm"}
